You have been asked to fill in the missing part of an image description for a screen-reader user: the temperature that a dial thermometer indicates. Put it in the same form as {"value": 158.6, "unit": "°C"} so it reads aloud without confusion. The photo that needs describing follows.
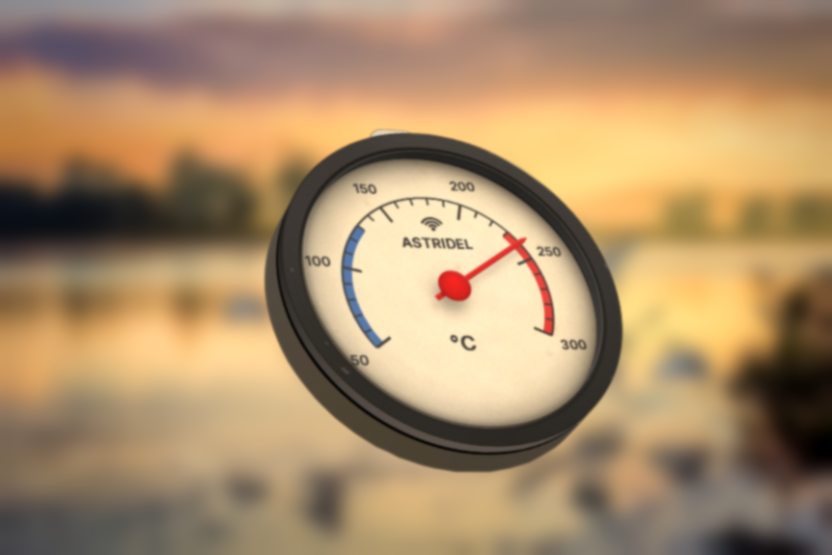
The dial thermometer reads {"value": 240, "unit": "°C"}
